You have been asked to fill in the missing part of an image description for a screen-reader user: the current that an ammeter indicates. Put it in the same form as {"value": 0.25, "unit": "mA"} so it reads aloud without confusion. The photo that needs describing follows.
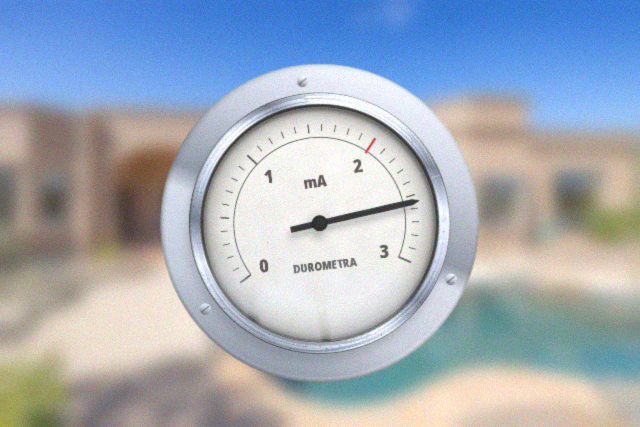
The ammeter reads {"value": 2.55, "unit": "mA"}
